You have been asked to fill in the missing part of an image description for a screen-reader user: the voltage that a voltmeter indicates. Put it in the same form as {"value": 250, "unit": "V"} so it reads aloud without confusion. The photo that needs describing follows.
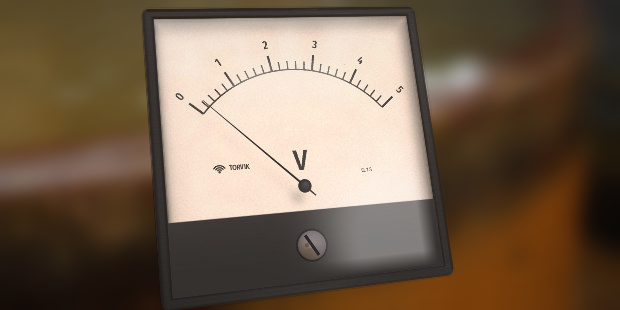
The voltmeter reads {"value": 0.2, "unit": "V"}
